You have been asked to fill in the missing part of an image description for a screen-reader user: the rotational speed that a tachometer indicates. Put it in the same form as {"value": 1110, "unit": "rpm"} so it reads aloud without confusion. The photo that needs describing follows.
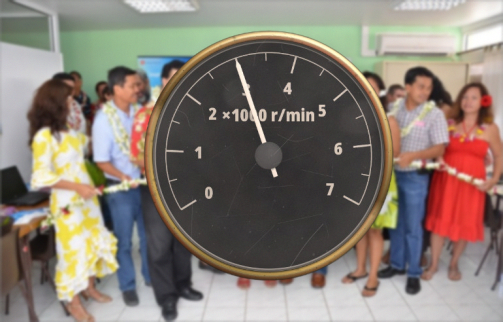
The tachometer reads {"value": 3000, "unit": "rpm"}
